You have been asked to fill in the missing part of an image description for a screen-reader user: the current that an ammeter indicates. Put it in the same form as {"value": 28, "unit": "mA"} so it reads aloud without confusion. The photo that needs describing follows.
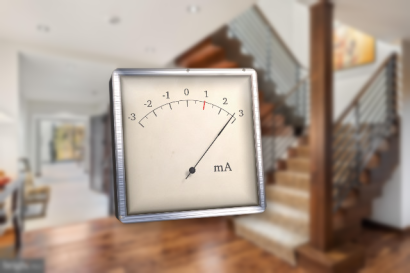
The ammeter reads {"value": 2.75, "unit": "mA"}
